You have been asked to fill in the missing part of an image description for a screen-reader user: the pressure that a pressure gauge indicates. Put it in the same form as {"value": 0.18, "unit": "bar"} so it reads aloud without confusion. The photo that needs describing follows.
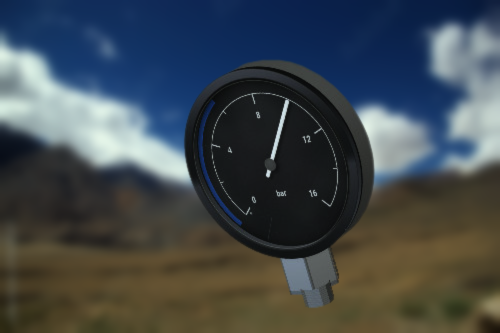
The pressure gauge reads {"value": 10, "unit": "bar"}
